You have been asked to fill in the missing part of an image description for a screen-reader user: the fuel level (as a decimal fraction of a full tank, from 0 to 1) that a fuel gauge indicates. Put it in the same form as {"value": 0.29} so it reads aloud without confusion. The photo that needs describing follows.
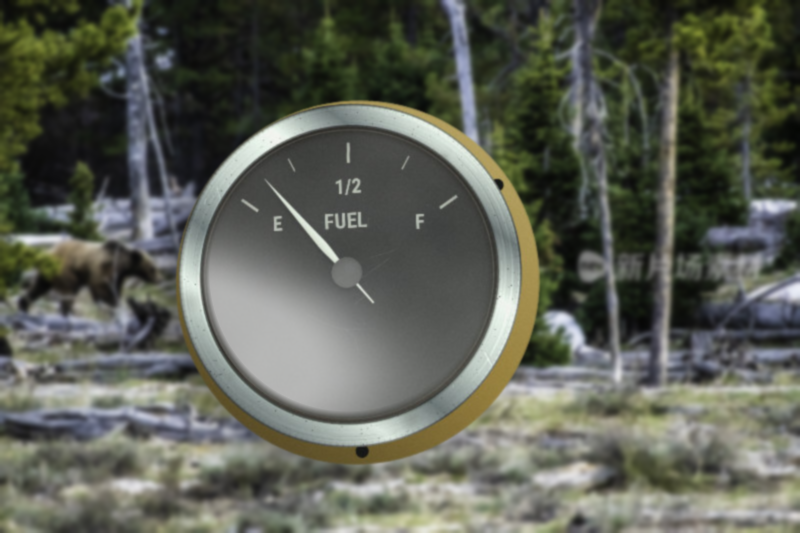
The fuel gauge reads {"value": 0.125}
